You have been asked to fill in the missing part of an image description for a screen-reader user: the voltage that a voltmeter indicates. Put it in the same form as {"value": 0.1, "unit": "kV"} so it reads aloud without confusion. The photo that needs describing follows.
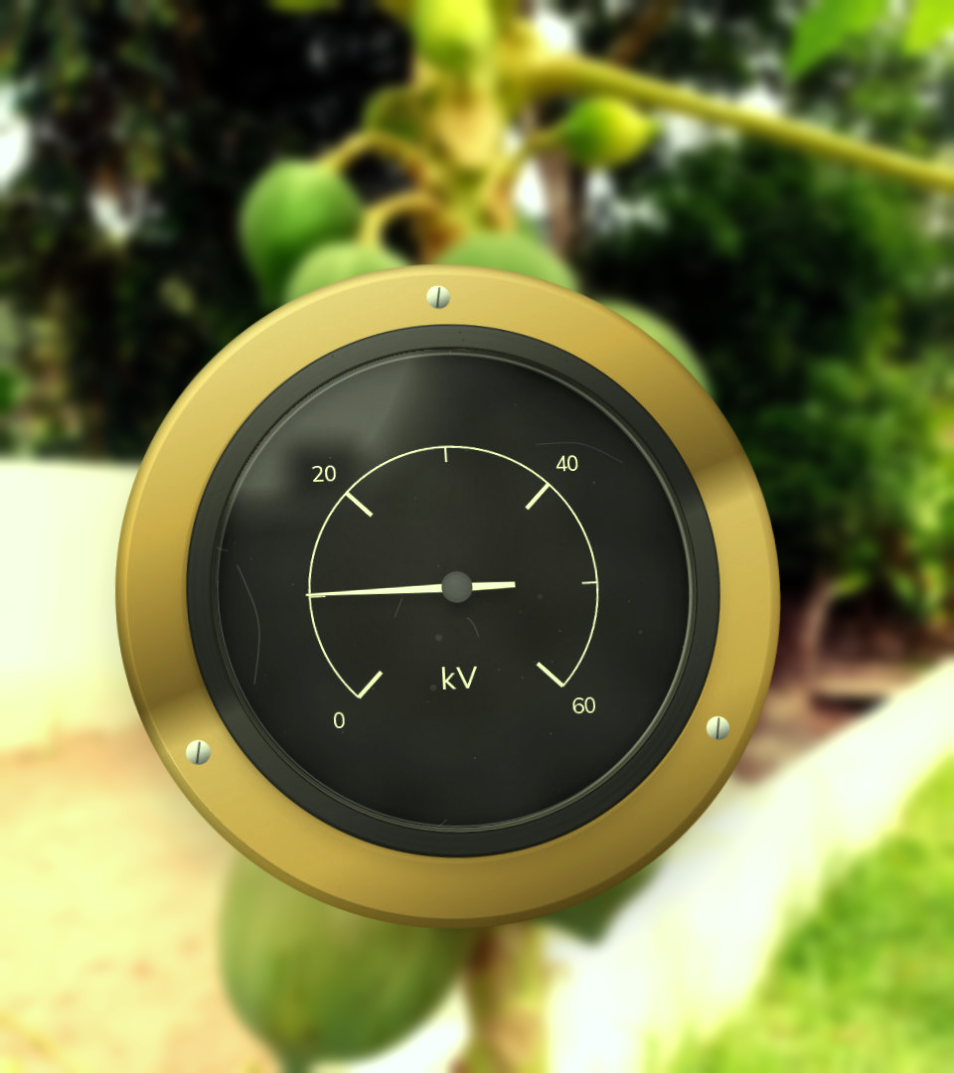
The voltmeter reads {"value": 10, "unit": "kV"}
